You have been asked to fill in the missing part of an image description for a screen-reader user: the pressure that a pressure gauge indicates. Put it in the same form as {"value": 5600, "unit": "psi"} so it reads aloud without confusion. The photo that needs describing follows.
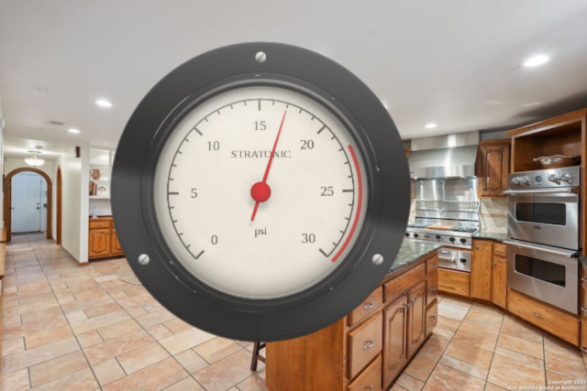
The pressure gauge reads {"value": 17, "unit": "psi"}
